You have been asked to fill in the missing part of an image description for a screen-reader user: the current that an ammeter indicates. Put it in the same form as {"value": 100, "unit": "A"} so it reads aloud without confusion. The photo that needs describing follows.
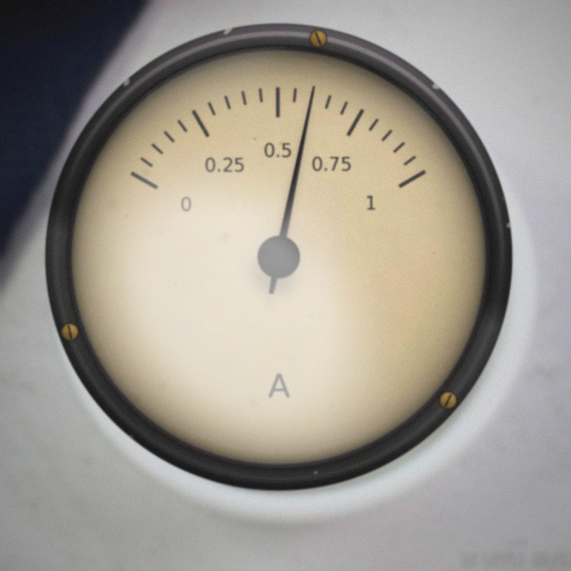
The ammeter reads {"value": 0.6, "unit": "A"}
